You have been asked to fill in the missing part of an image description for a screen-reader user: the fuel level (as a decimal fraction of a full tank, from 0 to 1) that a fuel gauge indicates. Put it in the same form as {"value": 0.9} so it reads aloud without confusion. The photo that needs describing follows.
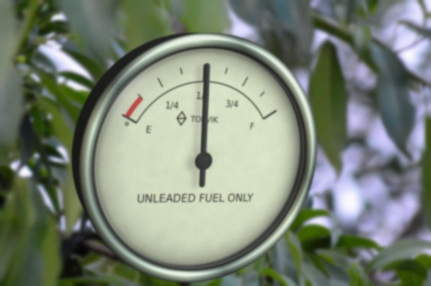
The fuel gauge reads {"value": 0.5}
